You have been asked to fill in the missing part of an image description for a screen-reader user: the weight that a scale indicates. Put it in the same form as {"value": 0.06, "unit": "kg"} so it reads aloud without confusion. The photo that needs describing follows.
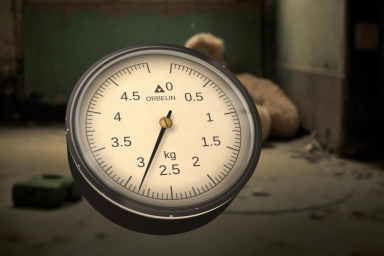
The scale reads {"value": 2.85, "unit": "kg"}
